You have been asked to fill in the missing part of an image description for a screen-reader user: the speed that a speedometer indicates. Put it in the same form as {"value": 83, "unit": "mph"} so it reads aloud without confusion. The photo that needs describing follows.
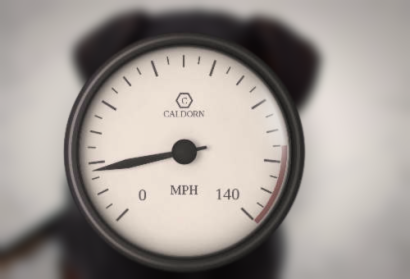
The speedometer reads {"value": 17.5, "unit": "mph"}
